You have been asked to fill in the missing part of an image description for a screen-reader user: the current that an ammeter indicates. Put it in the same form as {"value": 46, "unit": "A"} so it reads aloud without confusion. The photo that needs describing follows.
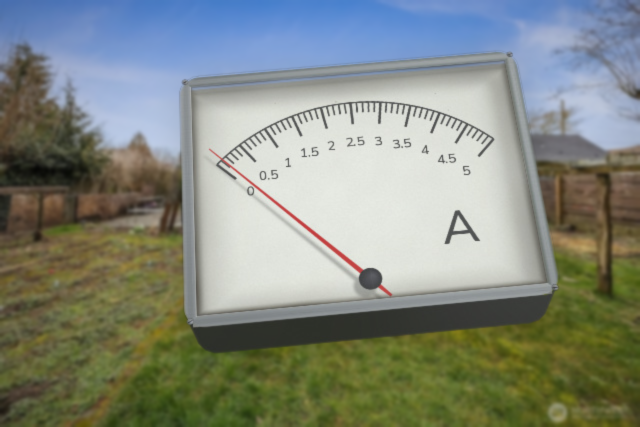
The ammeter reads {"value": 0.1, "unit": "A"}
